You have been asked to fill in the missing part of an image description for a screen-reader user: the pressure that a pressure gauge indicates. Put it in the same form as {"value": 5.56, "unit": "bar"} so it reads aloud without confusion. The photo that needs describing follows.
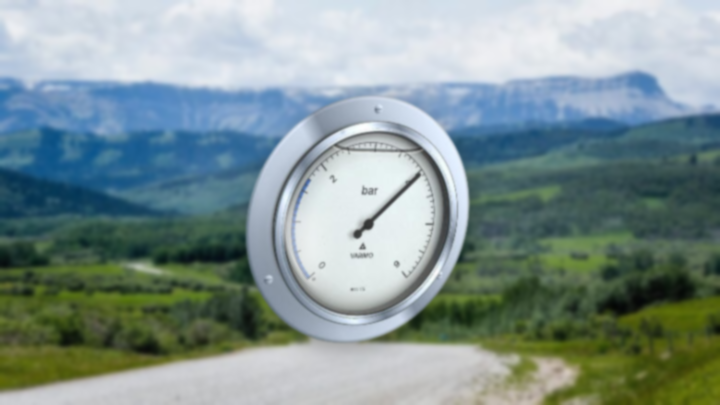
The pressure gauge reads {"value": 4, "unit": "bar"}
